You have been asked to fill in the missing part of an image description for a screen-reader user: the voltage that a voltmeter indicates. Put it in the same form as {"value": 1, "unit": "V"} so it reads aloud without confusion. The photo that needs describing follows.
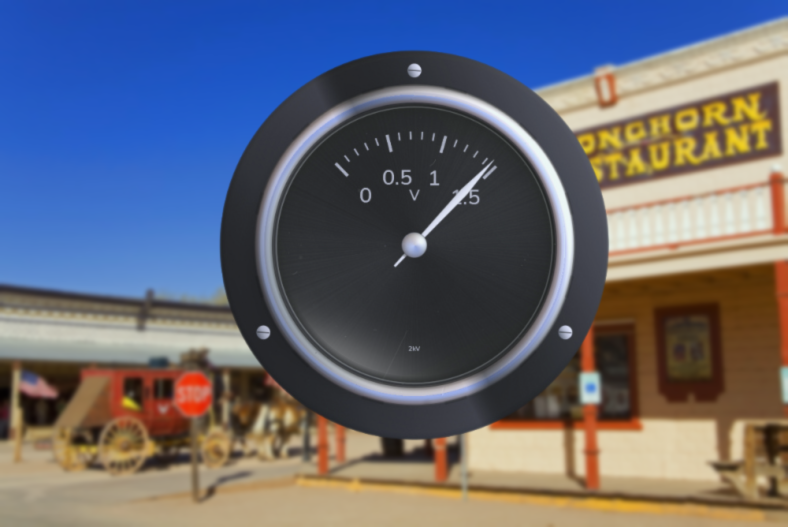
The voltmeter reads {"value": 1.45, "unit": "V"}
